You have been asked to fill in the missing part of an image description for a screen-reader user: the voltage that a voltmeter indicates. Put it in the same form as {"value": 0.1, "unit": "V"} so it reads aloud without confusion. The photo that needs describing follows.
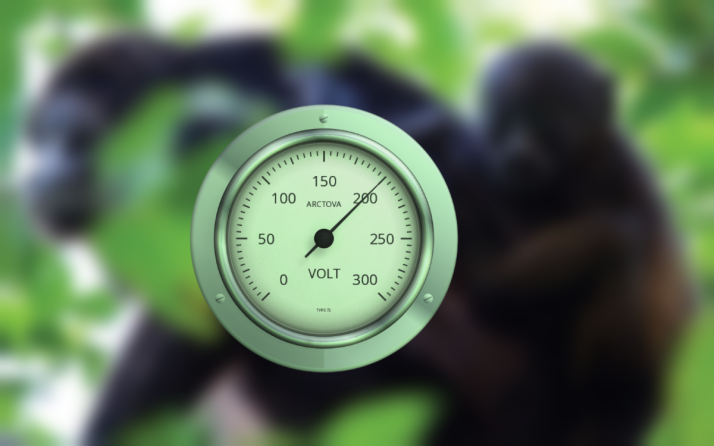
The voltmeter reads {"value": 200, "unit": "V"}
